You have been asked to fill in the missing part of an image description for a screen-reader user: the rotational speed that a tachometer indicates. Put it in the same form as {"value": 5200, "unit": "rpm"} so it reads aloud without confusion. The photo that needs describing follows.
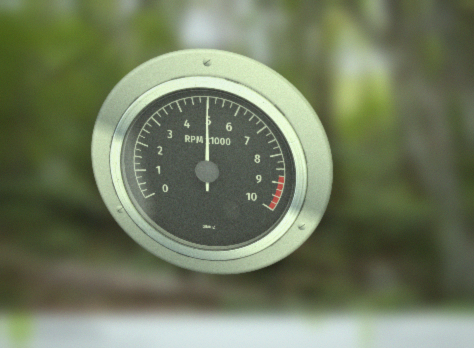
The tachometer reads {"value": 5000, "unit": "rpm"}
